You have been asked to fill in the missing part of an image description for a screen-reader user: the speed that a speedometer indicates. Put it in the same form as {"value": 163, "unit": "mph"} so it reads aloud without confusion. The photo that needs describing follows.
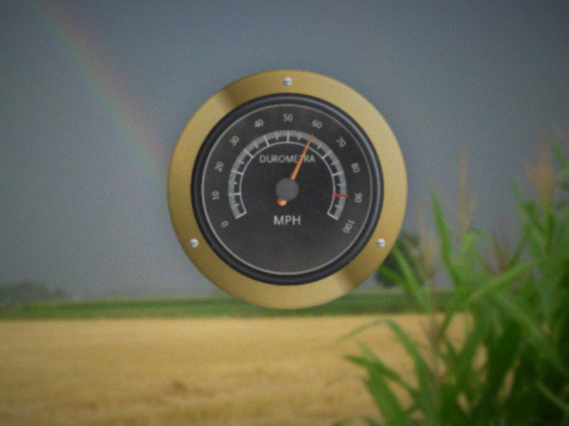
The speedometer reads {"value": 60, "unit": "mph"}
